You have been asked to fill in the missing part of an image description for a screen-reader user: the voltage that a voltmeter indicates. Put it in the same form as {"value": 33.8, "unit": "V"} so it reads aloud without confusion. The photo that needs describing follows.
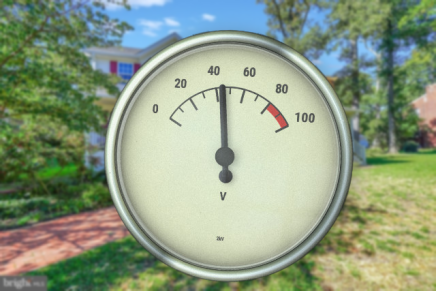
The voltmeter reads {"value": 45, "unit": "V"}
